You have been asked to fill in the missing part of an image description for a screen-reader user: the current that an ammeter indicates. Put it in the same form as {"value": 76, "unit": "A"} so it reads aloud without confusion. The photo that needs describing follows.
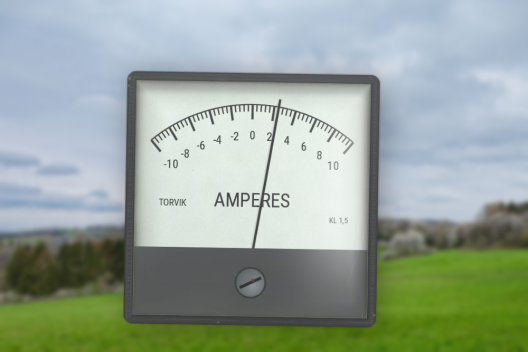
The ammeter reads {"value": 2.4, "unit": "A"}
